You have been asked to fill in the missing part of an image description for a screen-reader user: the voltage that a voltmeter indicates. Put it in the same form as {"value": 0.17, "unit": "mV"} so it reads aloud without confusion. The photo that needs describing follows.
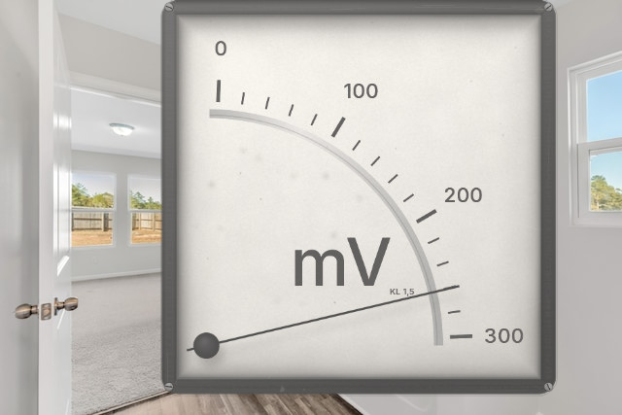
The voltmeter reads {"value": 260, "unit": "mV"}
